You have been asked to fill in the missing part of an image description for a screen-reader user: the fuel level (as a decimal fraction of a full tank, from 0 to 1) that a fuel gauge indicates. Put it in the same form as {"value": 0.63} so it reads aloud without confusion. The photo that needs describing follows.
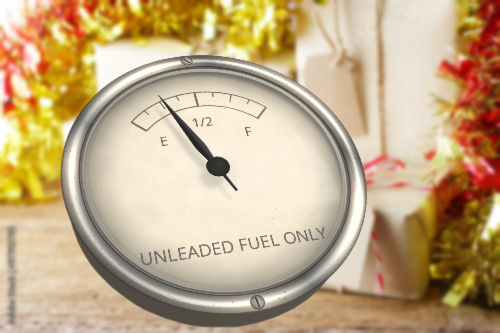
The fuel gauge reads {"value": 0.25}
